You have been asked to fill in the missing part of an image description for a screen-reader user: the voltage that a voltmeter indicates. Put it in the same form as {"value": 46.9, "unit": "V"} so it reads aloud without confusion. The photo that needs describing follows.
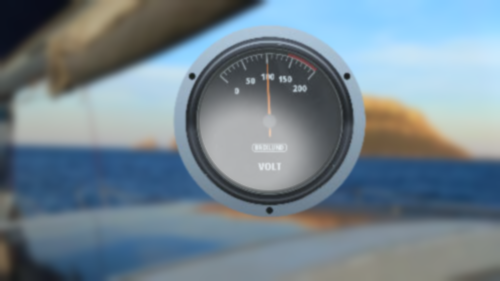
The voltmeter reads {"value": 100, "unit": "V"}
